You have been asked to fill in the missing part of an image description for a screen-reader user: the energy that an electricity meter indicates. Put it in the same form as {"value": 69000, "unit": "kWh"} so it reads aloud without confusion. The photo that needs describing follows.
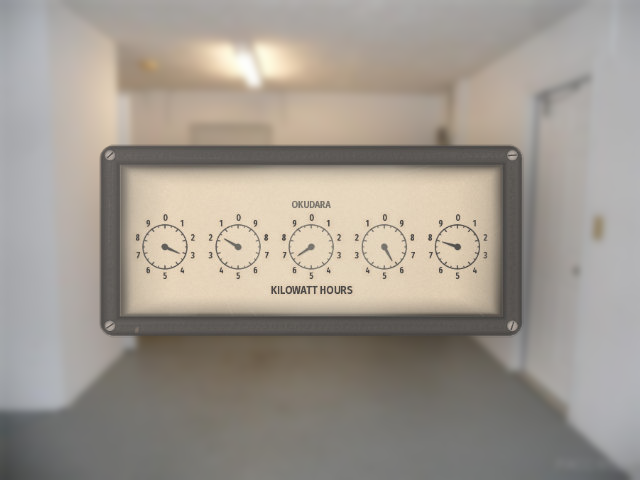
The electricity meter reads {"value": 31658, "unit": "kWh"}
